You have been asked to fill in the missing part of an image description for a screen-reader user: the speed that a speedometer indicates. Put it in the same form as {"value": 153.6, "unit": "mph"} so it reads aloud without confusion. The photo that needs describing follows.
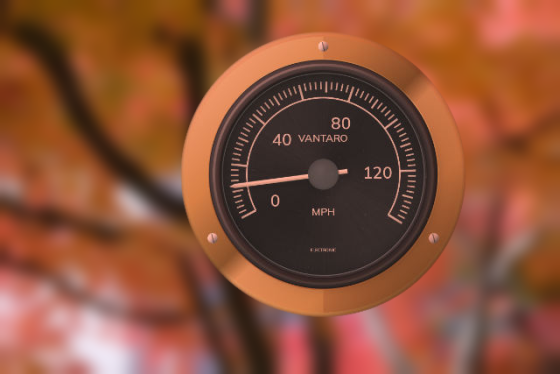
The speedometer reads {"value": 12, "unit": "mph"}
